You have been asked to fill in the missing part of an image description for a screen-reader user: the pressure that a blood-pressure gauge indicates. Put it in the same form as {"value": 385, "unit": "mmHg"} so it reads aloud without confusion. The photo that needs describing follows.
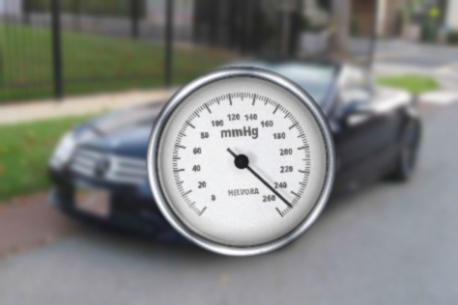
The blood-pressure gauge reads {"value": 250, "unit": "mmHg"}
